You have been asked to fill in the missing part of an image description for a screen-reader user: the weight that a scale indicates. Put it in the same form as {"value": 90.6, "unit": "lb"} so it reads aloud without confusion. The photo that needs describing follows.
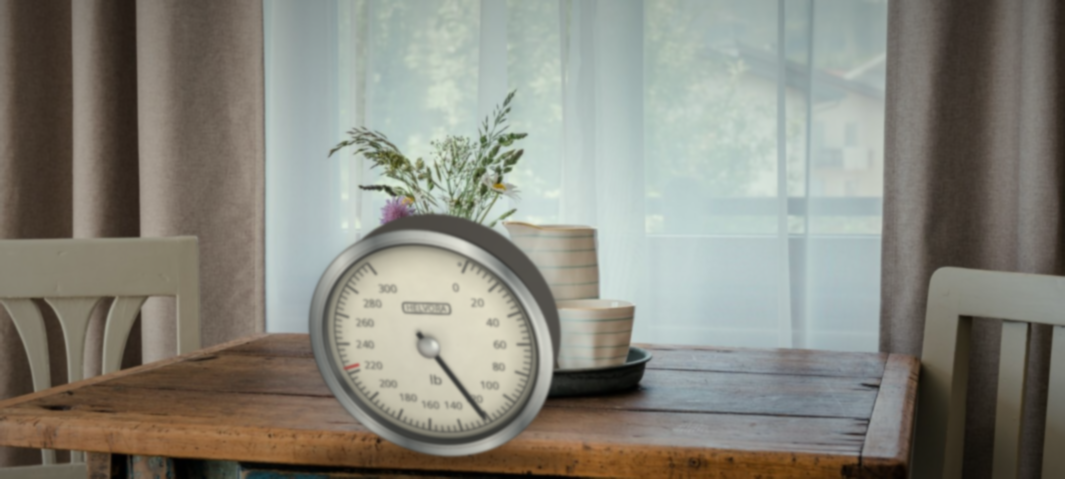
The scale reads {"value": 120, "unit": "lb"}
